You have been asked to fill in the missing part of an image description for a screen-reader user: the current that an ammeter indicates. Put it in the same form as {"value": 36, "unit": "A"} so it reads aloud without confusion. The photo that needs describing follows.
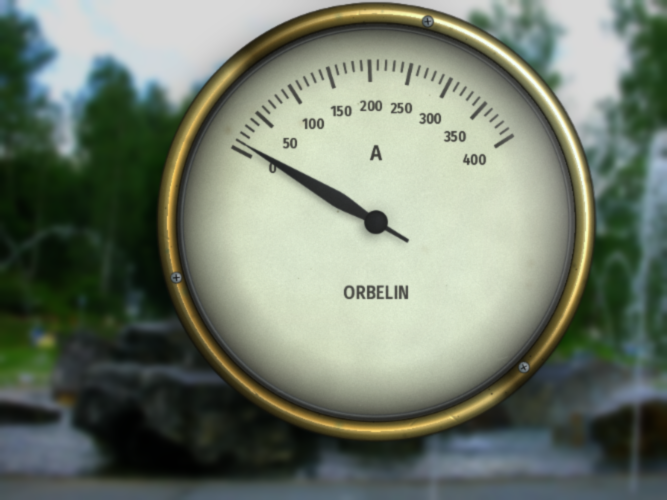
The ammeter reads {"value": 10, "unit": "A"}
